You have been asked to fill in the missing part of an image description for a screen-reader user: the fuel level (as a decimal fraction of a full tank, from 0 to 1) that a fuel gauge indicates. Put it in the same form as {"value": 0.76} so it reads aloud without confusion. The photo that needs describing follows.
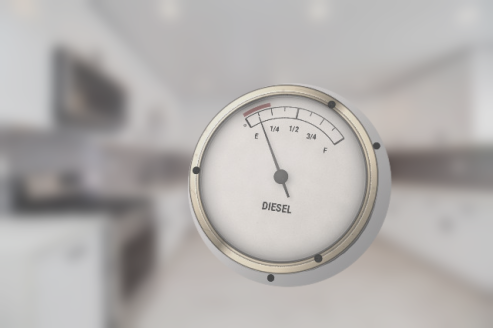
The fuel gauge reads {"value": 0.125}
